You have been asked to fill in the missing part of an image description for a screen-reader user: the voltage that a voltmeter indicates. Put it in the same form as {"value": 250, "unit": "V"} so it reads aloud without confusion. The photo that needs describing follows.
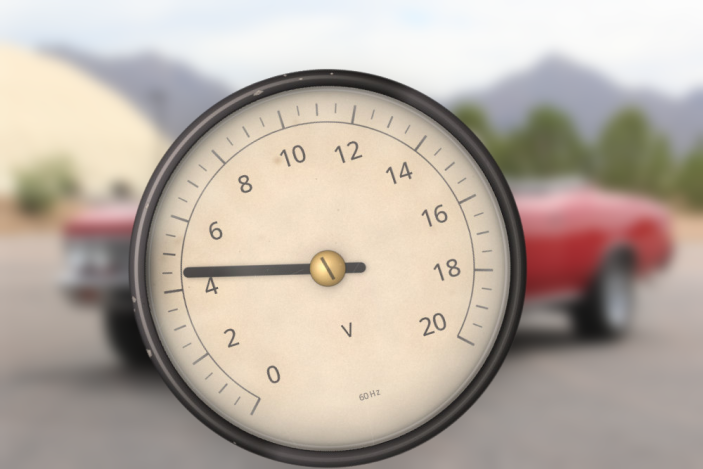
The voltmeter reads {"value": 4.5, "unit": "V"}
